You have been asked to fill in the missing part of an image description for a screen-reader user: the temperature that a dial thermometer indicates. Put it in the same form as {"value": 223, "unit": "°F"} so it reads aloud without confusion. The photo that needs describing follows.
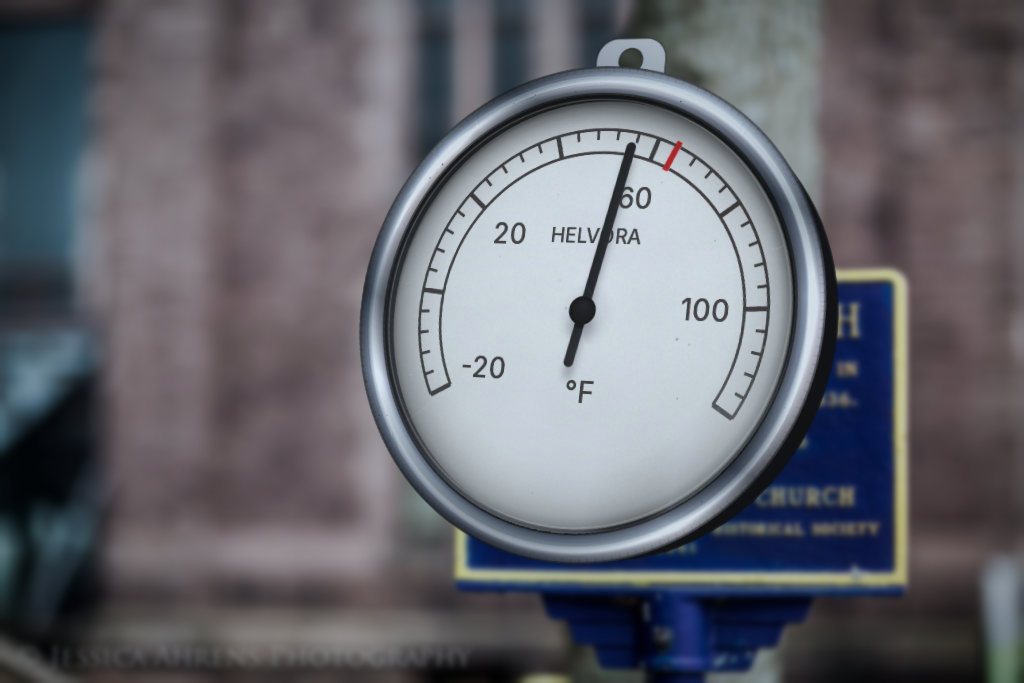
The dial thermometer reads {"value": 56, "unit": "°F"}
